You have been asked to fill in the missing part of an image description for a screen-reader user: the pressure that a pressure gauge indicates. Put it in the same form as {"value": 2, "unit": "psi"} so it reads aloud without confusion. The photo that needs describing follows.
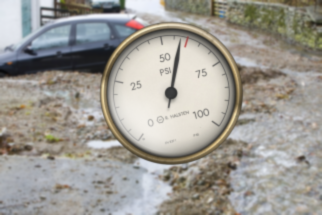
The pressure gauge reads {"value": 57.5, "unit": "psi"}
